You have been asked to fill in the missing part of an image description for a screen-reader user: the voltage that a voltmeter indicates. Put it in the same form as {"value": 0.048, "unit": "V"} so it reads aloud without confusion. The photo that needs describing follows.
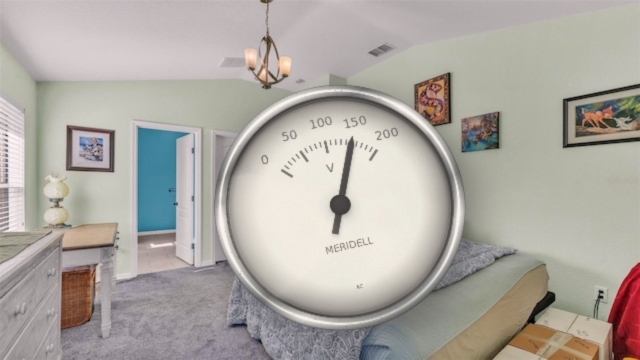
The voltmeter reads {"value": 150, "unit": "V"}
